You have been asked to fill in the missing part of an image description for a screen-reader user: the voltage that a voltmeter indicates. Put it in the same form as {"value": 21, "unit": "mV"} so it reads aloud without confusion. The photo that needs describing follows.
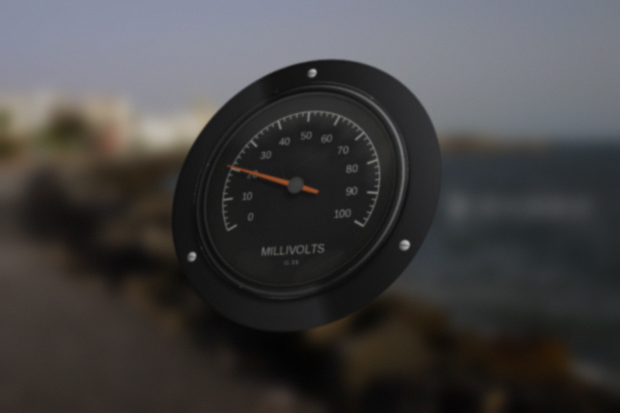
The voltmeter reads {"value": 20, "unit": "mV"}
